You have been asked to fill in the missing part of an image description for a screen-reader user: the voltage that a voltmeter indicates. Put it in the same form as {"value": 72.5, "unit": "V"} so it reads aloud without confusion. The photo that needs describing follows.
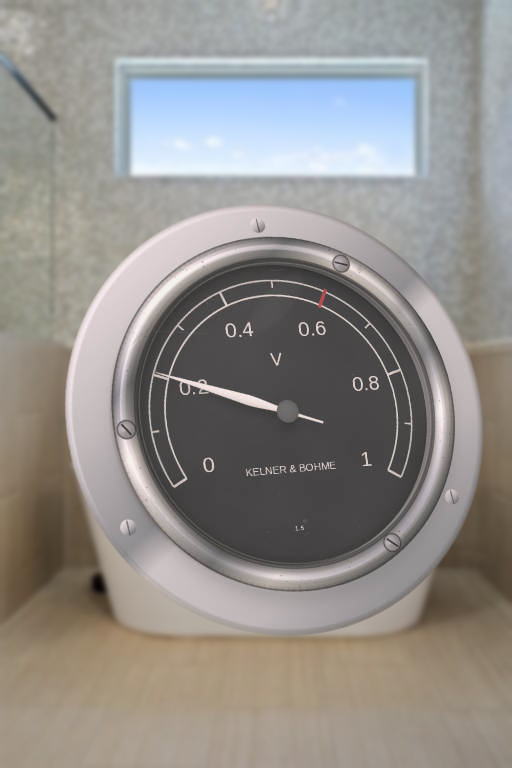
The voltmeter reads {"value": 0.2, "unit": "V"}
